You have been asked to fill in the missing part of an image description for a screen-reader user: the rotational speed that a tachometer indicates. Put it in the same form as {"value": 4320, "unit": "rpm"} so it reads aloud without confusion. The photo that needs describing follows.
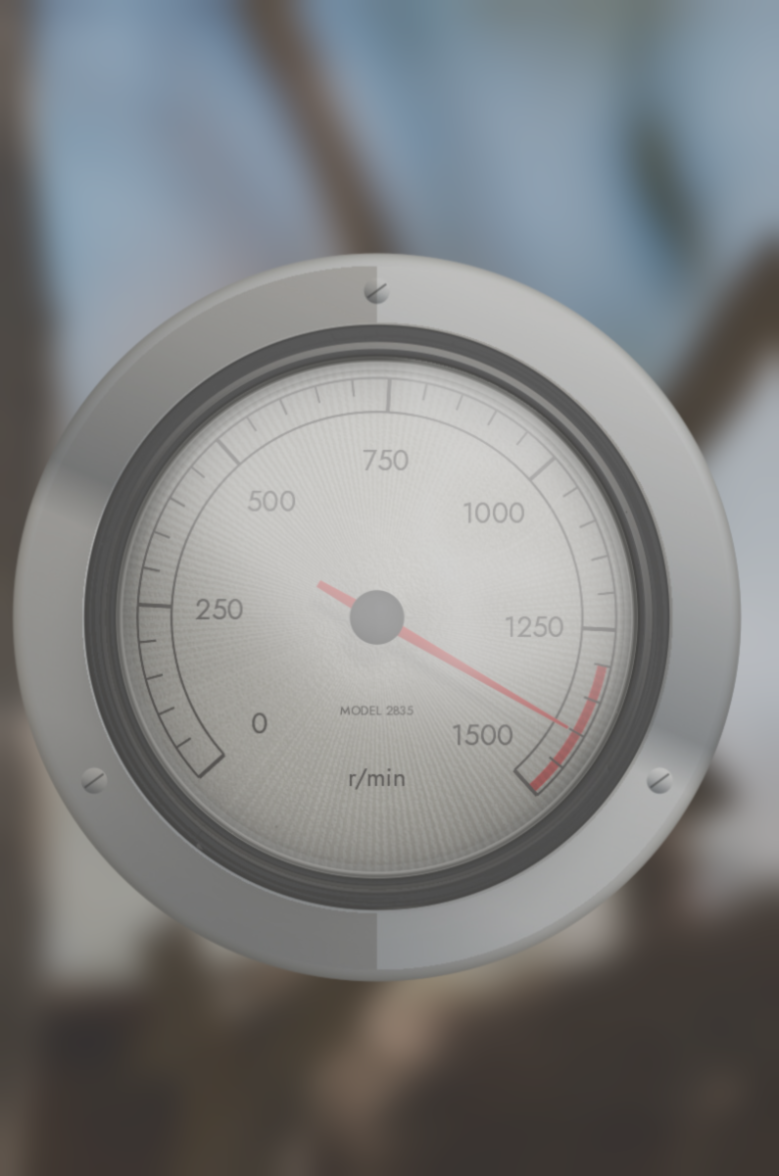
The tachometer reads {"value": 1400, "unit": "rpm"}
